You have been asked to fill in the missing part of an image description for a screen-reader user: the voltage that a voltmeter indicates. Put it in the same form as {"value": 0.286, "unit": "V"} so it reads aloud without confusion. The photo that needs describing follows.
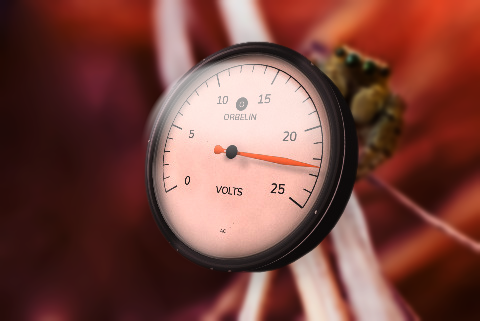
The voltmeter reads {"value": 22.5, "unit": "V"}
